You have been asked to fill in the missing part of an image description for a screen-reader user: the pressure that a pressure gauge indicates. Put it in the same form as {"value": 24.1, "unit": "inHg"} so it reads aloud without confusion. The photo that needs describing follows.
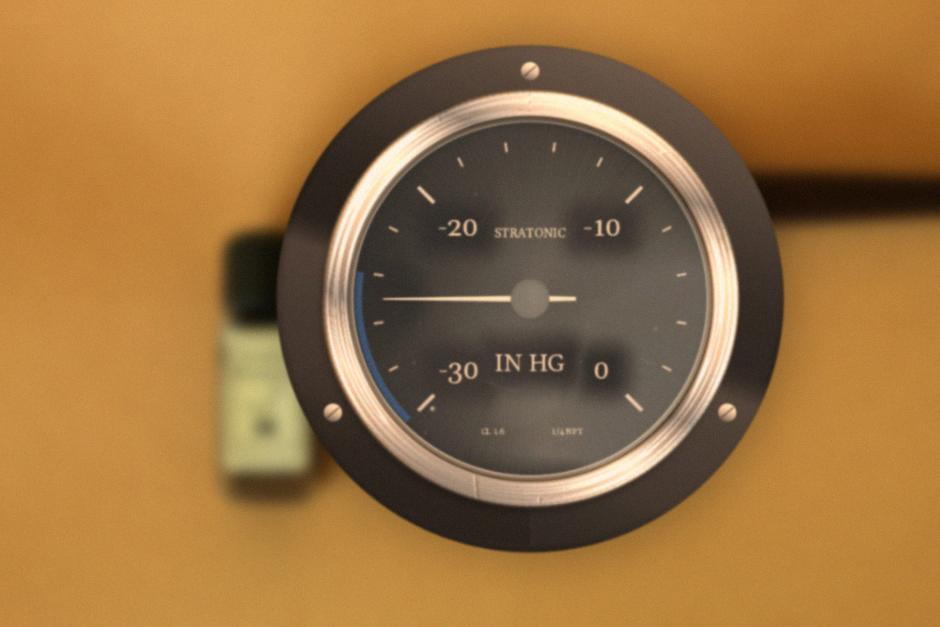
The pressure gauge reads {"value": -25, "unit": "inHg"}
